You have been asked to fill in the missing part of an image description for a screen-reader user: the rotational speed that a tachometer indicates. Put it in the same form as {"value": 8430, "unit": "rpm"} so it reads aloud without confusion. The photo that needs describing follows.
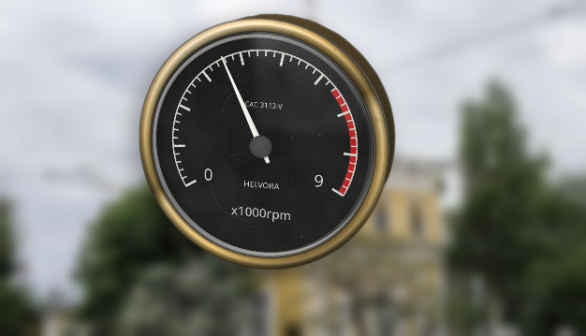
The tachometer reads {"value": 3600, "unit": "rpm"}
